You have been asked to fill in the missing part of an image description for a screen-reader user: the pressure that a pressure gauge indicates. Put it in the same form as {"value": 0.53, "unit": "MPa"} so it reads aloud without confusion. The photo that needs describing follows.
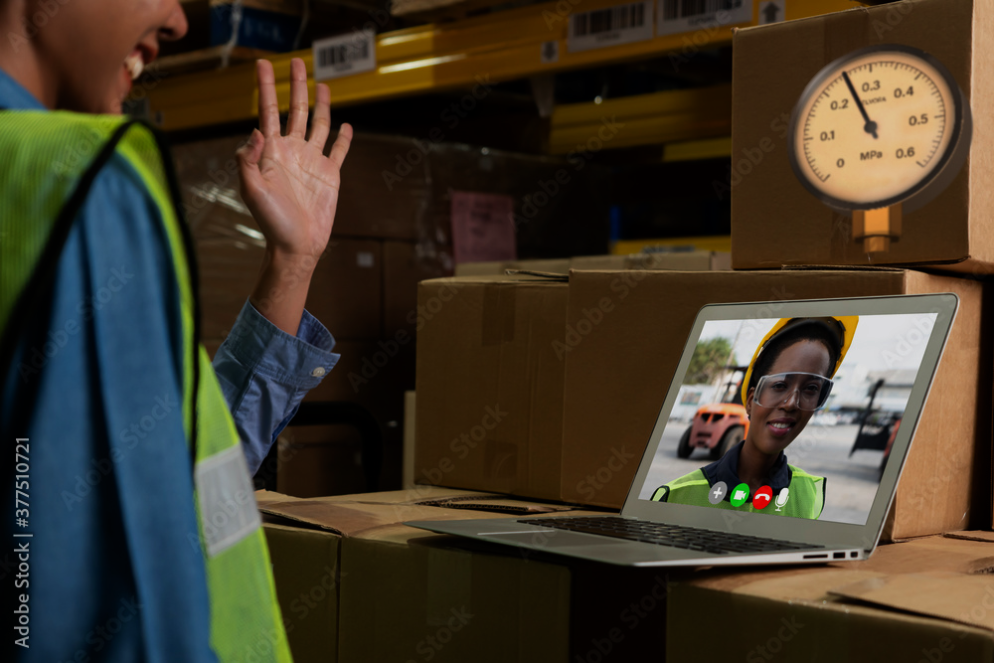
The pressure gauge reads {"value": 0.25, "unit": "MPa"}
